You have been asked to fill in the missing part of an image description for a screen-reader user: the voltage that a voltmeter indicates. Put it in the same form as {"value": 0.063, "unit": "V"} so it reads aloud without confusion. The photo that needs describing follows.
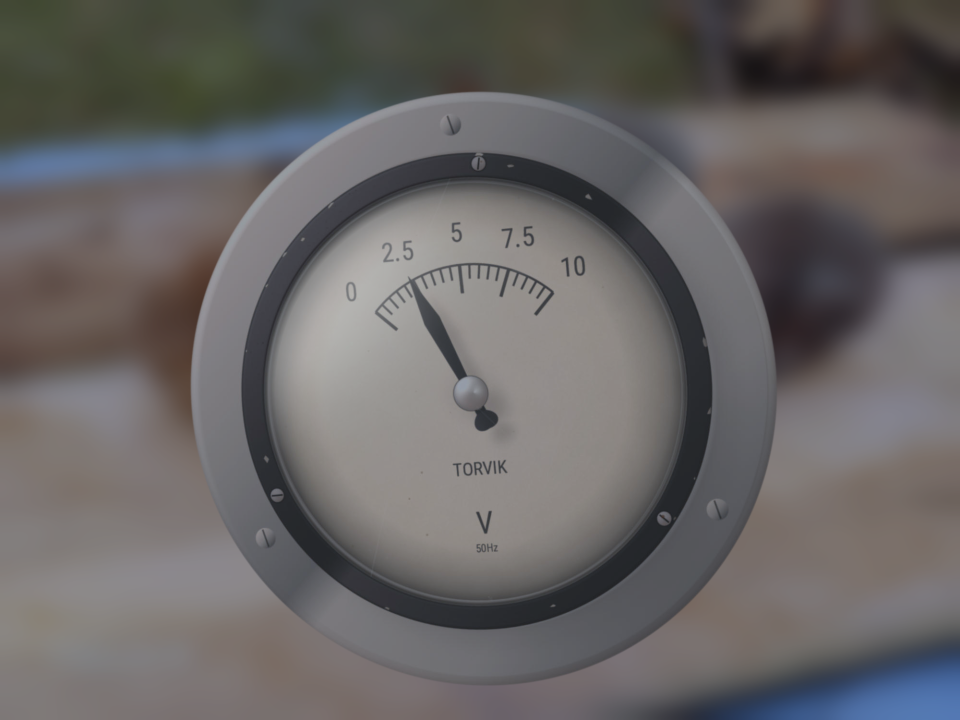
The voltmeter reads {"value": 2.5, "unit": "V"}
